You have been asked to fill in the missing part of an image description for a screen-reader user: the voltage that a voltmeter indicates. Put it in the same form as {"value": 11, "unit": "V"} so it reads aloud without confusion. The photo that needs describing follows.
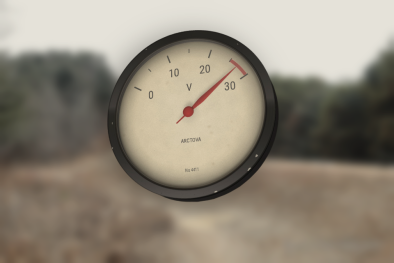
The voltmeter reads {"value": 27.5, "unit": "V"}
